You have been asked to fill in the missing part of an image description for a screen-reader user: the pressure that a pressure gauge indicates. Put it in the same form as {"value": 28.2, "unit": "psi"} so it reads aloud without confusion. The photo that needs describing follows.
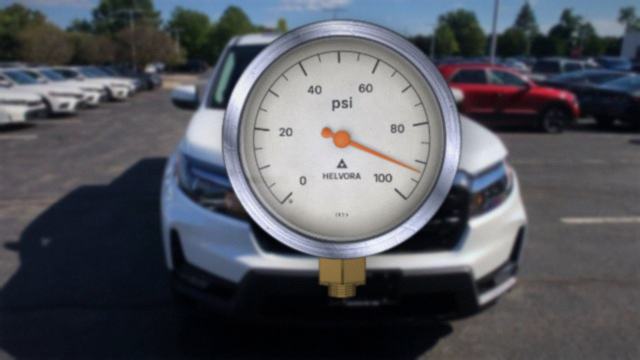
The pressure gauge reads {"value": 92.5, "unit": "psi"}
